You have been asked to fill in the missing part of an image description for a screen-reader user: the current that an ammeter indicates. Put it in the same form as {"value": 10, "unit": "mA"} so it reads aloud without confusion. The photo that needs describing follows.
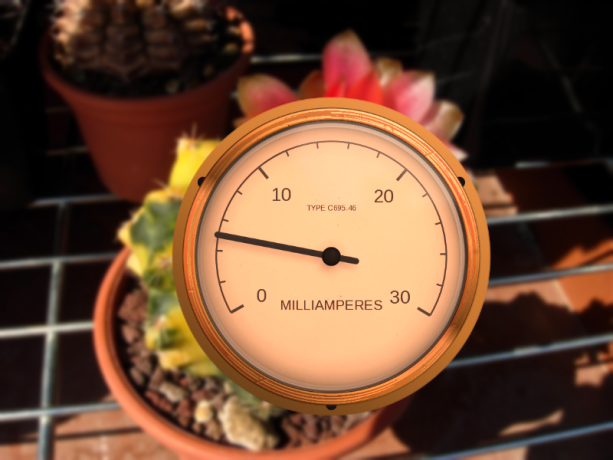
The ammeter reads {"value": 5, "unit": "mA"}
